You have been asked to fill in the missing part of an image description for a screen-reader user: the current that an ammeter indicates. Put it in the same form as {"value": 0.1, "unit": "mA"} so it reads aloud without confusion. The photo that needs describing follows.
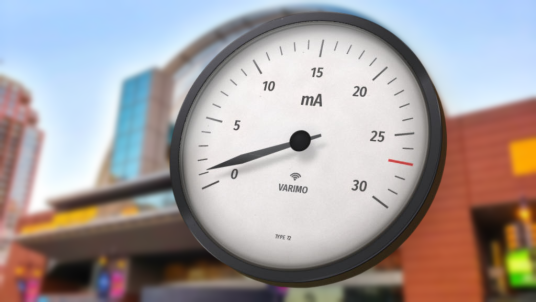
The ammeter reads {"value": 1, "unit": "mA"}
